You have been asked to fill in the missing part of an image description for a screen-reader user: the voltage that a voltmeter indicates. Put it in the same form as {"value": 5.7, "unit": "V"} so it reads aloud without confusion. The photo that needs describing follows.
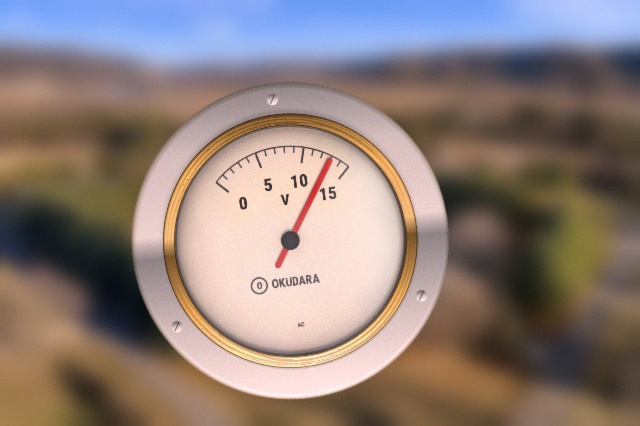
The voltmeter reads {"value": 13, "unit": "V"}
